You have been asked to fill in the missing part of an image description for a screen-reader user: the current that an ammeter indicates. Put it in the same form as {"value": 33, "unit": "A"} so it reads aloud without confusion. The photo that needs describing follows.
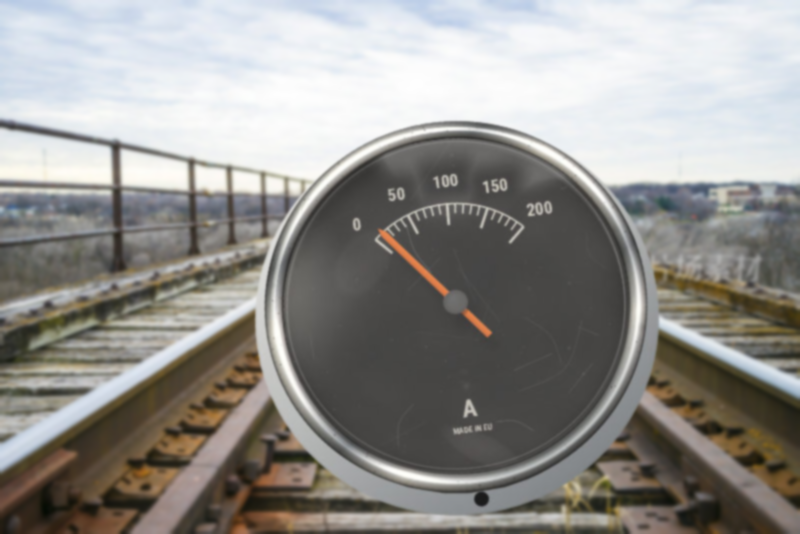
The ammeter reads {"value": 10, "unit": "A"}
